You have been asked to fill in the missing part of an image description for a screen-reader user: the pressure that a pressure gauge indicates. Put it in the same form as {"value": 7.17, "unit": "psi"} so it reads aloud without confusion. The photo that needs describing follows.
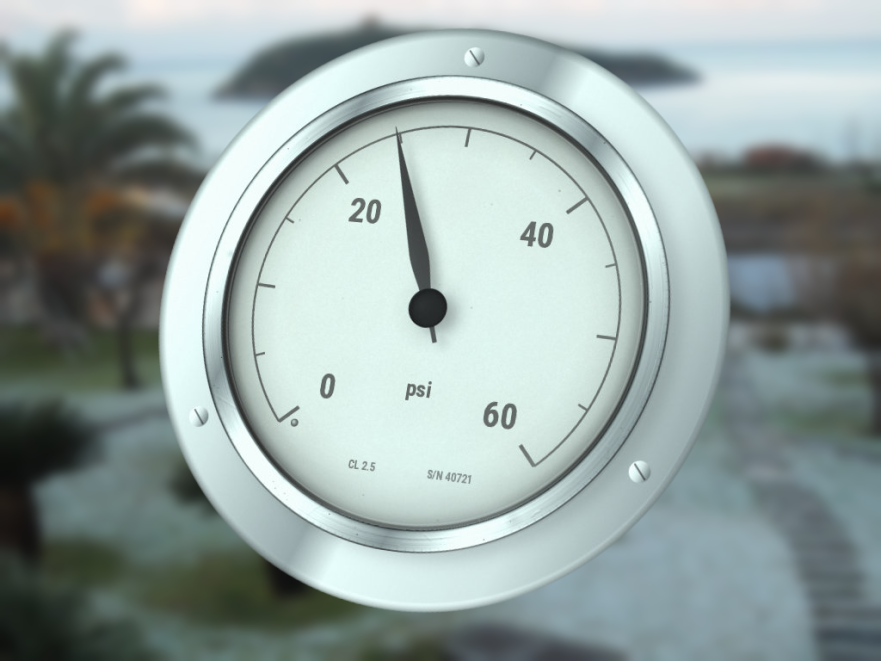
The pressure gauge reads {"value": 25, "unit": "psi"}
